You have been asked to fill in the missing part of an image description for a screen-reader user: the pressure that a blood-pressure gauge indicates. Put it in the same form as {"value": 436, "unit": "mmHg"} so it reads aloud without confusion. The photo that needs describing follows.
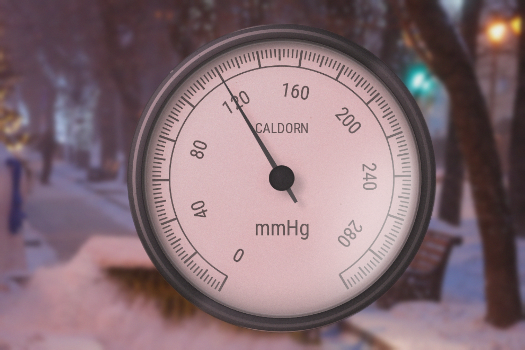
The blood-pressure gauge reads {"value": 120, "unit": "mmHg"}
